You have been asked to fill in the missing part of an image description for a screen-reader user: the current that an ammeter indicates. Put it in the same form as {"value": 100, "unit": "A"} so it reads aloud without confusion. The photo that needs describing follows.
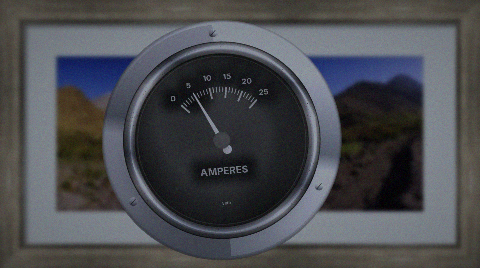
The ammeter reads {"value": 5, "unit": "A"}
